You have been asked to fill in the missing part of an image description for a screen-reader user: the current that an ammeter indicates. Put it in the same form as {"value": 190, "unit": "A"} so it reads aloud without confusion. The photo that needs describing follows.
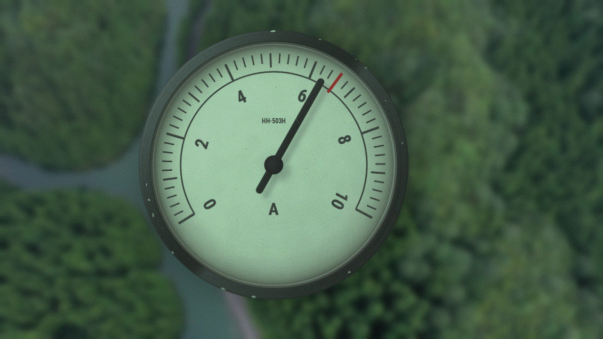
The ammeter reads {"value": 6.3, "unit": "A"}
